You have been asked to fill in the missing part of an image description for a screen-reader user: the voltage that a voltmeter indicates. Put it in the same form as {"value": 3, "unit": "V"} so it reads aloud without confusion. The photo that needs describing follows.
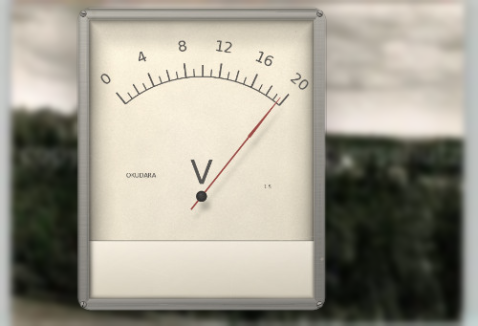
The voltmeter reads {"value": 19.5, "unit": "V"}
